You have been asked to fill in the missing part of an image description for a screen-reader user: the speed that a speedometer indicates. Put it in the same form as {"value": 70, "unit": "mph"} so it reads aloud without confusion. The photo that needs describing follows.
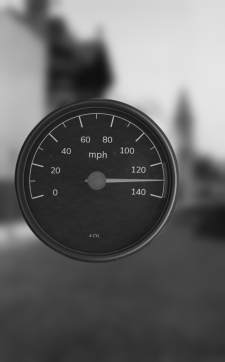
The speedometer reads {"value": 130, "unit": "mph"}
